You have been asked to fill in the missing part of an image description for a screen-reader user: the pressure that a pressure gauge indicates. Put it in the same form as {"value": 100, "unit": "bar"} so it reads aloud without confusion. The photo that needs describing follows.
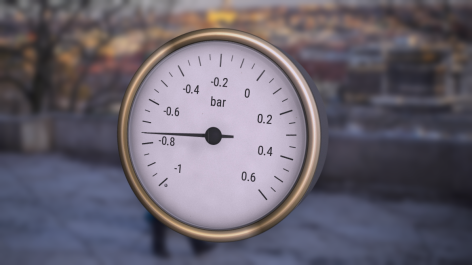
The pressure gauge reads {"value": -0.75, "unit": "bar"}
